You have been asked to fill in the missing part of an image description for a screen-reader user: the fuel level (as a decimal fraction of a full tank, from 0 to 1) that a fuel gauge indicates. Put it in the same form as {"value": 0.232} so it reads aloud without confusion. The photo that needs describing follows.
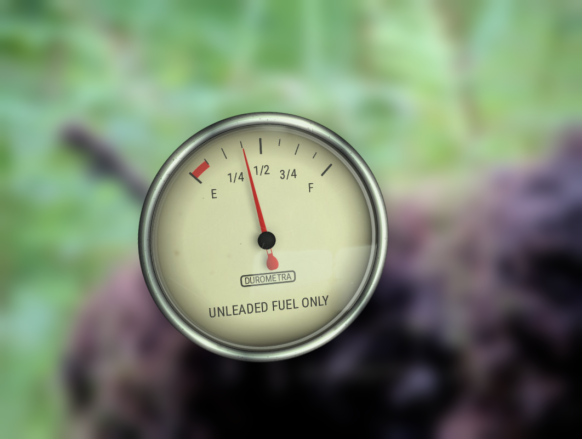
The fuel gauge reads {"value": 0.375}
